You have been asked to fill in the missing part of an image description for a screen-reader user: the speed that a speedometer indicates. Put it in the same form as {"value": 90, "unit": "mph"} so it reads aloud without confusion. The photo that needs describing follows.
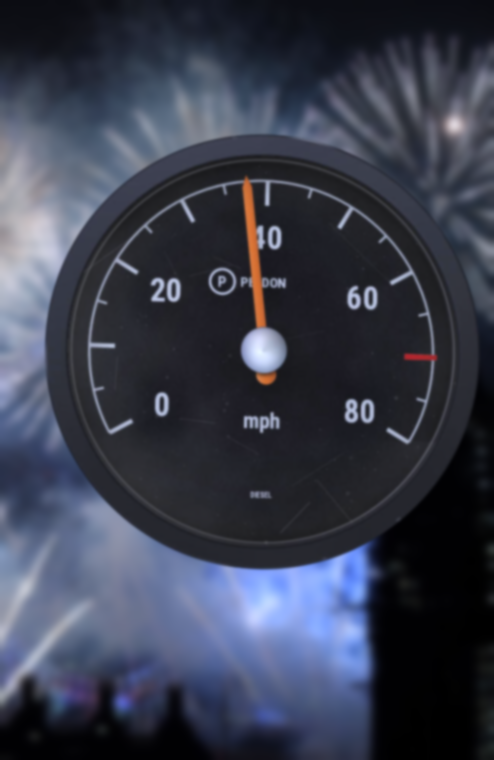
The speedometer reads {"value": 37.5, "unit": "mph"}
